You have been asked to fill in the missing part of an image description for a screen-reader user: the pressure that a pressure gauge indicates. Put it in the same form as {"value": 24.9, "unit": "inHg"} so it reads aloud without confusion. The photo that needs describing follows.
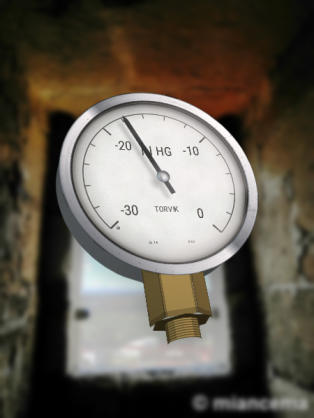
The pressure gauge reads {"value": -18, "unit": "inHg"}
